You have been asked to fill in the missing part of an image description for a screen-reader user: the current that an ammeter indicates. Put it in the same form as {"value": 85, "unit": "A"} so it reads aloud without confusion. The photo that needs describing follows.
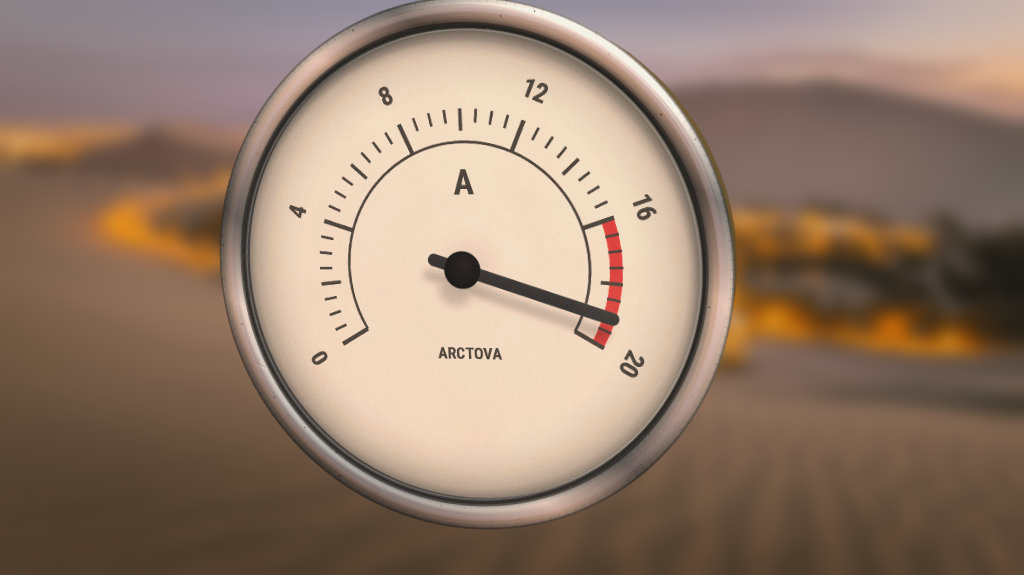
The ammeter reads {"value": 19, "unit": "A"}
